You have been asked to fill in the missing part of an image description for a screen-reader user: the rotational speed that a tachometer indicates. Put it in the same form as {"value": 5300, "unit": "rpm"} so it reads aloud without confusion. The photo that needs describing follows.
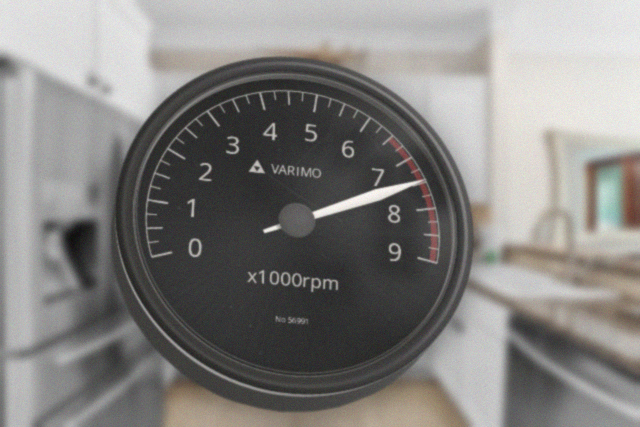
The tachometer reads {"value": 7500, "unit": "rpm"}
